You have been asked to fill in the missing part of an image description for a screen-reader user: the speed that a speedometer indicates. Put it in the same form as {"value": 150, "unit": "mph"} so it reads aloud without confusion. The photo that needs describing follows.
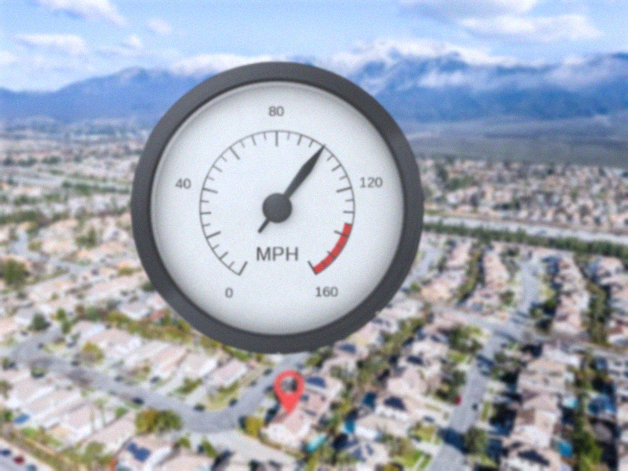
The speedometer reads {"value": 100, "unit": "mph"}
